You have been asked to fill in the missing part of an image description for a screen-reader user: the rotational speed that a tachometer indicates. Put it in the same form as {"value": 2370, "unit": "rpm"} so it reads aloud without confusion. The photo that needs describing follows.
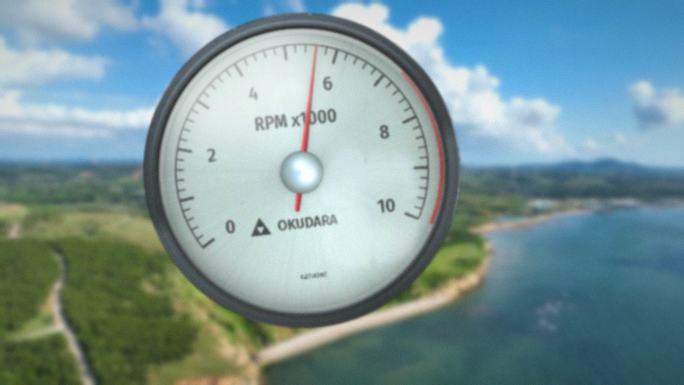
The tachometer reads {"value": 5600, "unit": "rpm"}
